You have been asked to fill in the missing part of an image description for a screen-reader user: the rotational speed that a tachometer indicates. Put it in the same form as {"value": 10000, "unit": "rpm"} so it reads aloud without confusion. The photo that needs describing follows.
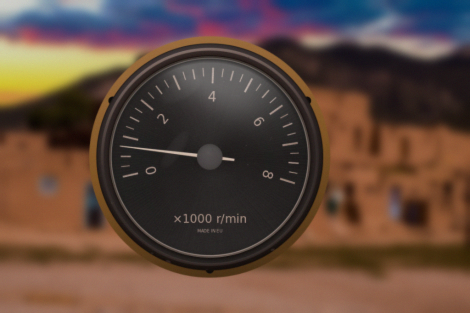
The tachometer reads {"value": 750, "unit": "rpm"}
